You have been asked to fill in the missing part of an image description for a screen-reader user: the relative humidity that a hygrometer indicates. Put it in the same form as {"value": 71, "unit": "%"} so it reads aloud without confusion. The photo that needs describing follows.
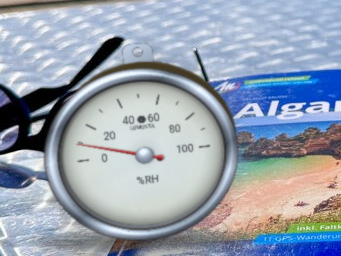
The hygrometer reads {"value": 10, "unit": "%"}
